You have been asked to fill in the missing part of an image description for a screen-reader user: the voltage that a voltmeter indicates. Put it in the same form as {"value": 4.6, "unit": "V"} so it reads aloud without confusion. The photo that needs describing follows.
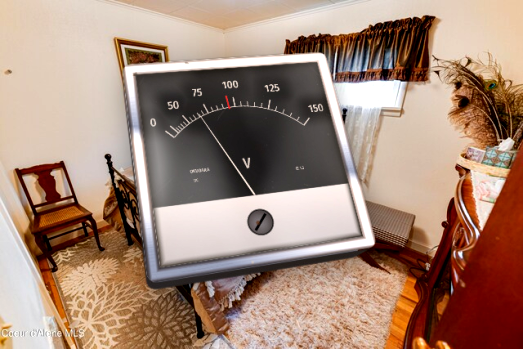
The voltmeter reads {"value": 65, "unit": "V"}
